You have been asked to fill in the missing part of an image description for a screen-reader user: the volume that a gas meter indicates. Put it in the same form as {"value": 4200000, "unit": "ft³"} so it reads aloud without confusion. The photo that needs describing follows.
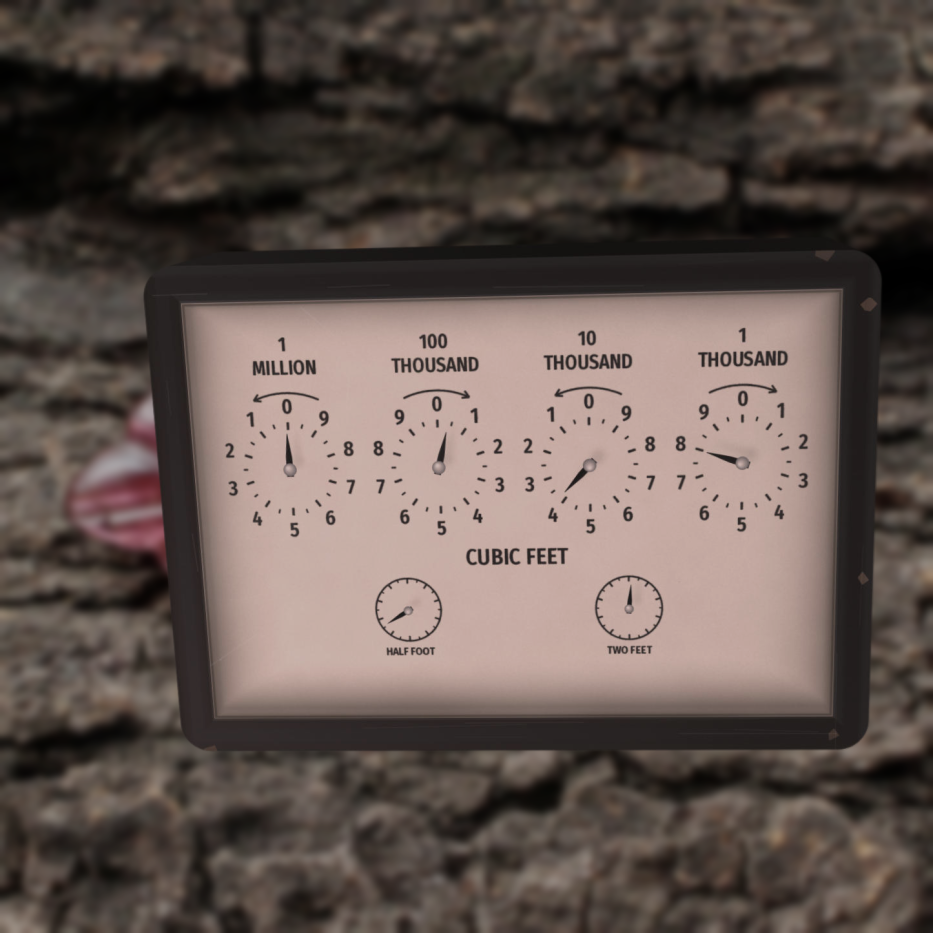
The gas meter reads {"value": 3800, "unit": "ft³"}
